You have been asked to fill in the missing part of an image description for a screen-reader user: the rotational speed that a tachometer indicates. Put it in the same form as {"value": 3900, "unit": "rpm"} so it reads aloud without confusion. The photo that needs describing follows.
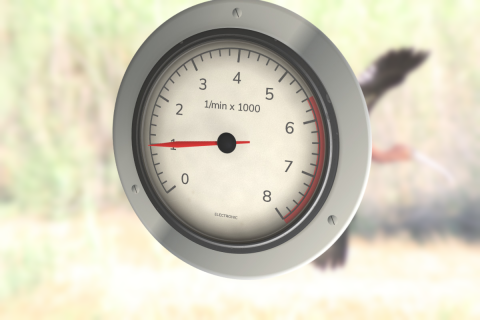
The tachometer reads {"value": 1000, "unit": "rpm"}
